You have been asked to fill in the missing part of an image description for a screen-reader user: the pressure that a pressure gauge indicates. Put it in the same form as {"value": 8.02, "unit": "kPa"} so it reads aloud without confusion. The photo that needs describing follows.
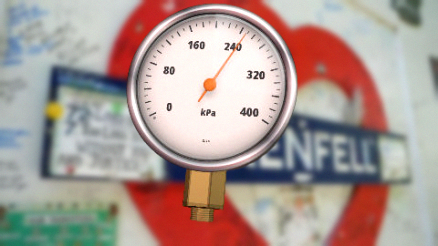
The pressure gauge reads {"value": 250, "unit": "kPa"}
